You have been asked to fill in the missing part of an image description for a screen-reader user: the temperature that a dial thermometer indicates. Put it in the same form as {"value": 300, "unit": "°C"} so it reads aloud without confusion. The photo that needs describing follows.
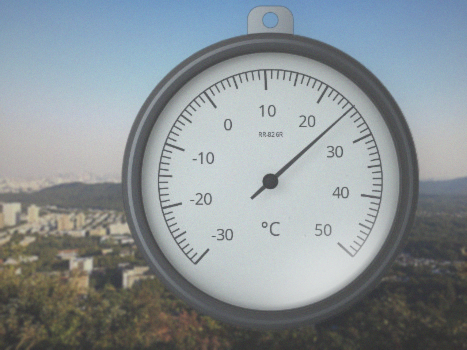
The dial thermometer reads {"value": 25, "unit": "°C"}
